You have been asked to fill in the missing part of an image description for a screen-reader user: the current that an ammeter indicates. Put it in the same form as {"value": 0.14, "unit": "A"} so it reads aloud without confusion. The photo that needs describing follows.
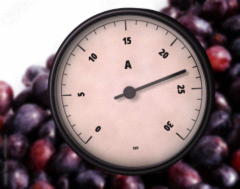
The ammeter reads {"value": 23, "unit": "A"}
